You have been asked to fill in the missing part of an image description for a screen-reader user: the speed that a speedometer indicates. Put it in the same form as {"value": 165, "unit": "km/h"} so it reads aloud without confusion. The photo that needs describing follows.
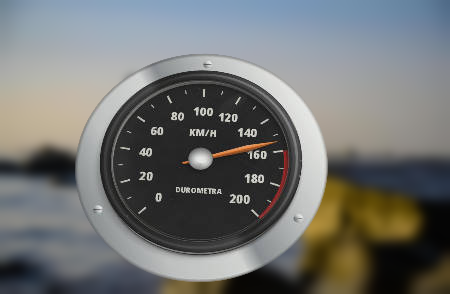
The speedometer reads {"value": 155, "unit": "km/h"}
